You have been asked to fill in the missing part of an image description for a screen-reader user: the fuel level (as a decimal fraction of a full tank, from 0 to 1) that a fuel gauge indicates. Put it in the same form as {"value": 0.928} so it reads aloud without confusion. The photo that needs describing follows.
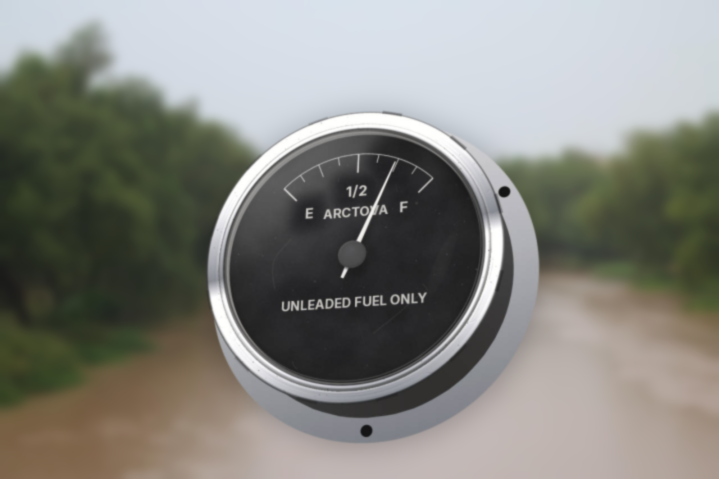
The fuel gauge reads {"value": 0.75}
